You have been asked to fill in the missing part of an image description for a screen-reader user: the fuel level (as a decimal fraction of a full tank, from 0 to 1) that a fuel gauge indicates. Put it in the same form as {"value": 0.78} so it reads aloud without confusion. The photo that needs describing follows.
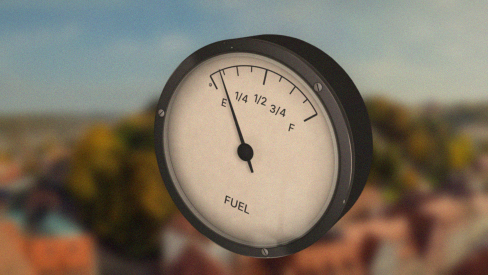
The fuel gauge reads {"value": 0.125}
